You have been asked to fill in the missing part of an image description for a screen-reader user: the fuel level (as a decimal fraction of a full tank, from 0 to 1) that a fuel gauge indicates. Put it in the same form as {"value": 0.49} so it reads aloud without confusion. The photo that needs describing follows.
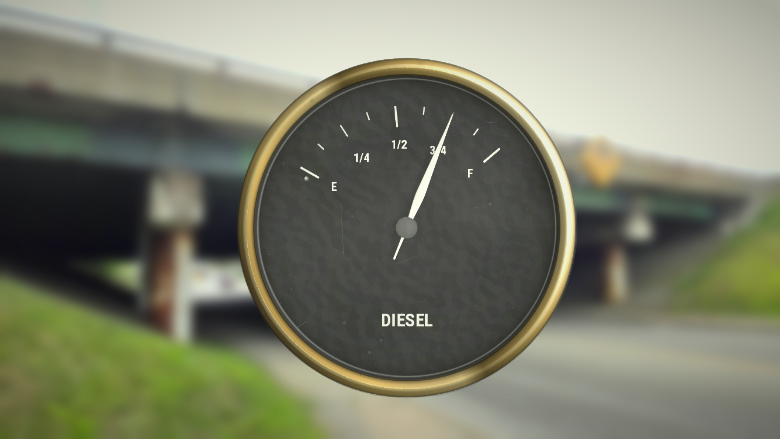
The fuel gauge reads {"value": 0.75}
